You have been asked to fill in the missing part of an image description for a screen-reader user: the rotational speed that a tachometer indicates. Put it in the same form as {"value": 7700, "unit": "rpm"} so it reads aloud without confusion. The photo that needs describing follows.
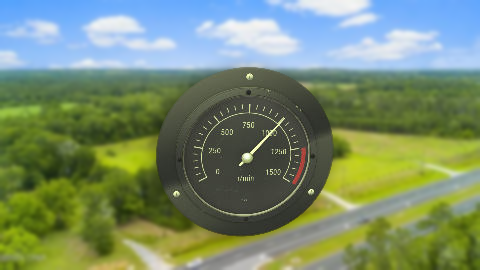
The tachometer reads {"value": 1000, "unit": "rpm"}
